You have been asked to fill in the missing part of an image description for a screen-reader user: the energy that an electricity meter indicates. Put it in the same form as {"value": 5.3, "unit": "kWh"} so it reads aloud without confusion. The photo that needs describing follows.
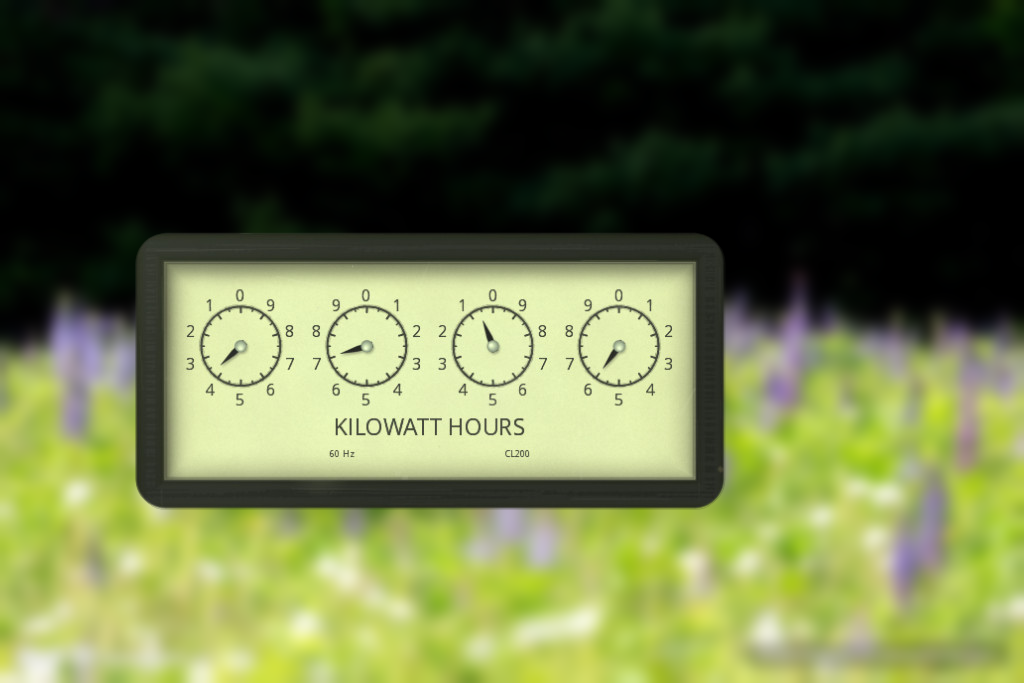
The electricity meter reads {"value": 3706, "unit": "kWh"}
